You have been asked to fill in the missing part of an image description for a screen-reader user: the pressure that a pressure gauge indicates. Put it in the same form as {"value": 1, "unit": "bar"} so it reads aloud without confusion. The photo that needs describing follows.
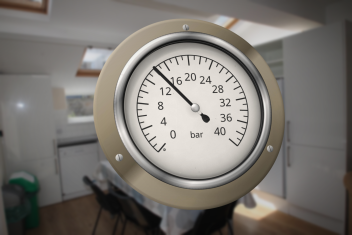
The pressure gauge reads {"value": 14, "unit": "bar"}
